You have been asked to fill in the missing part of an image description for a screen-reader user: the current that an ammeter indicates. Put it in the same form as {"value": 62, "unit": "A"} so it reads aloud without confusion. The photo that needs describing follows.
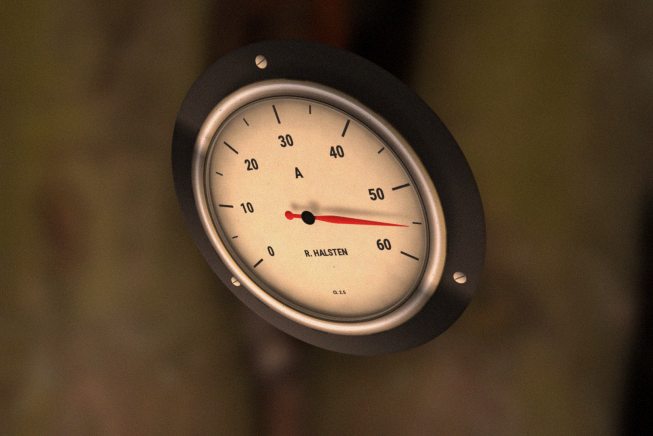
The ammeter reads {"value": 55, "unit": "A"}
